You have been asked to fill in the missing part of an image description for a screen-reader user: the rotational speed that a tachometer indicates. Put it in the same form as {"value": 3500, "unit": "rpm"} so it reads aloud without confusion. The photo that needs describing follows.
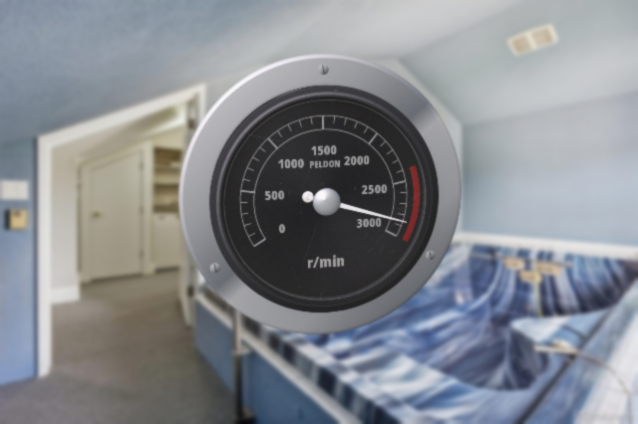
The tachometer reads {"value": 2850, "unit": "rpm"}
